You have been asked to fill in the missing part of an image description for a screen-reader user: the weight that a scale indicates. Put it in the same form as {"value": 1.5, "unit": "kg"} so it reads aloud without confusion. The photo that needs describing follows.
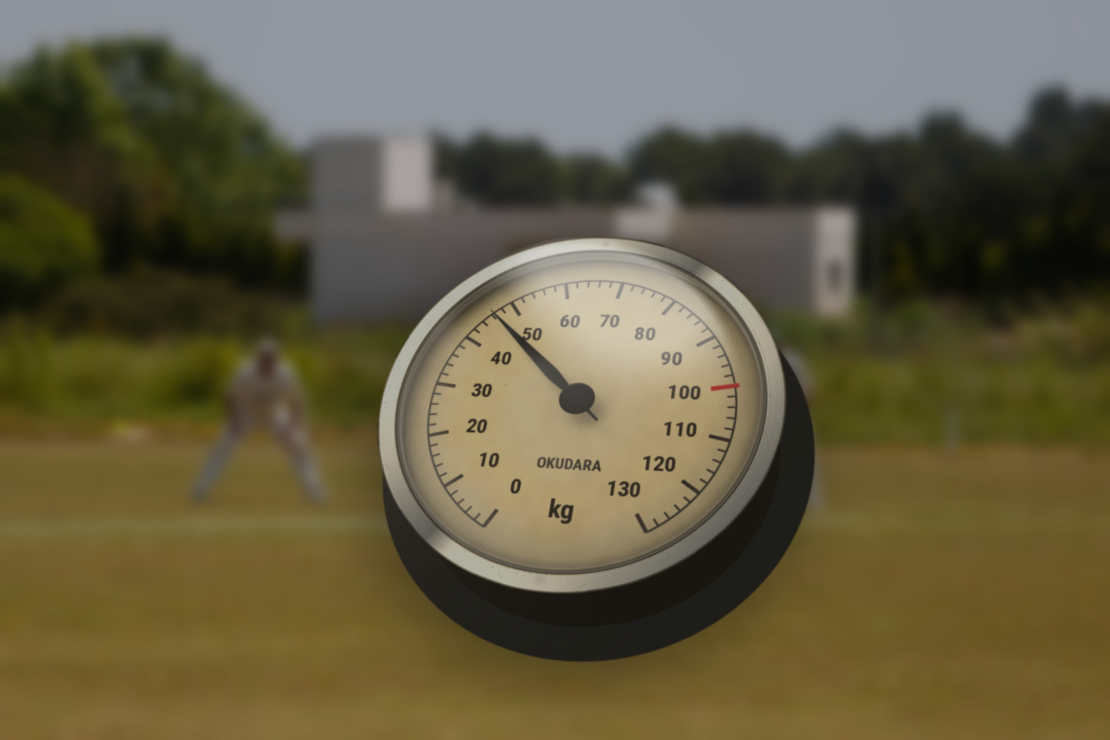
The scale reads {"value": 46, "unit": "kg"}
